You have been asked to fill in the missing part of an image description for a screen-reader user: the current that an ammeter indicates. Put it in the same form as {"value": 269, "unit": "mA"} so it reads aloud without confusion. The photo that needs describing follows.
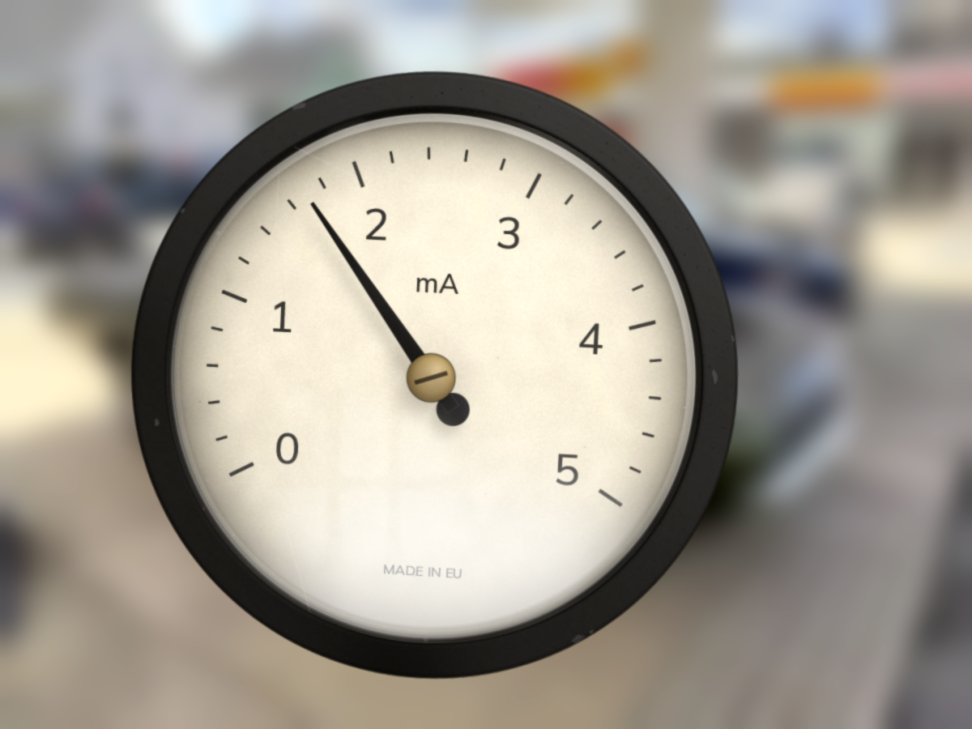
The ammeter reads {"value": 1.7, "unit": "mA"}
